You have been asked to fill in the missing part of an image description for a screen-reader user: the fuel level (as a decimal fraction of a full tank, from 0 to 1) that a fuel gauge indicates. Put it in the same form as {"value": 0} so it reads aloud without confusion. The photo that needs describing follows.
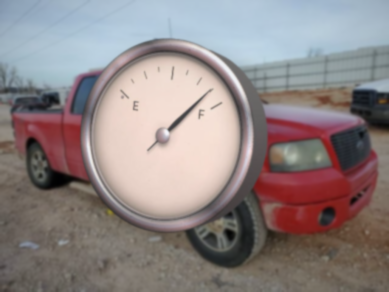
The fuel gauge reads {"value": 0.875}
